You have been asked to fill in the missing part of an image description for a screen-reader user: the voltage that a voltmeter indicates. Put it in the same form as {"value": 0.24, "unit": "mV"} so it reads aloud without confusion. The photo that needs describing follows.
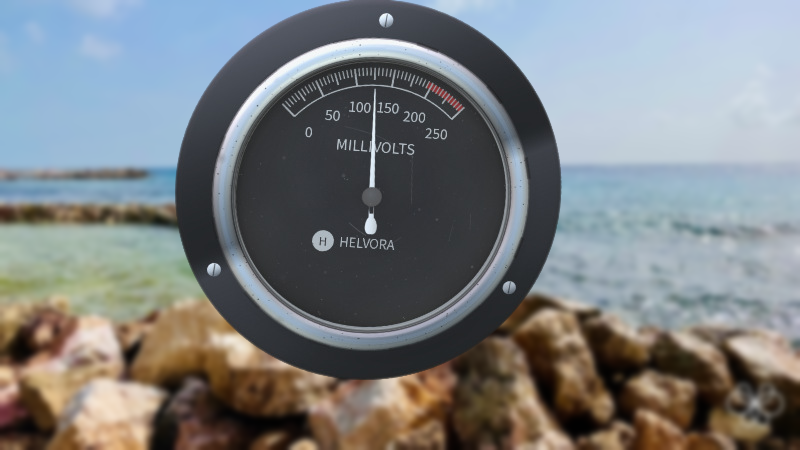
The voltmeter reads {"value": 125, "unit": "mV"}
